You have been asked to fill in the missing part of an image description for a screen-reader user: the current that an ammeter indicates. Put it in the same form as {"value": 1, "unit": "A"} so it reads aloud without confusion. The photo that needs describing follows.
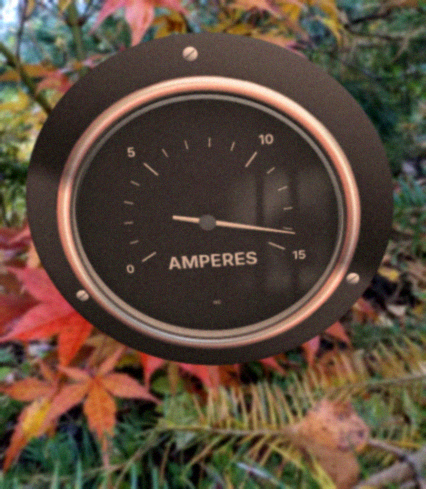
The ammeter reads {"value": 14, "unit": "A"}
